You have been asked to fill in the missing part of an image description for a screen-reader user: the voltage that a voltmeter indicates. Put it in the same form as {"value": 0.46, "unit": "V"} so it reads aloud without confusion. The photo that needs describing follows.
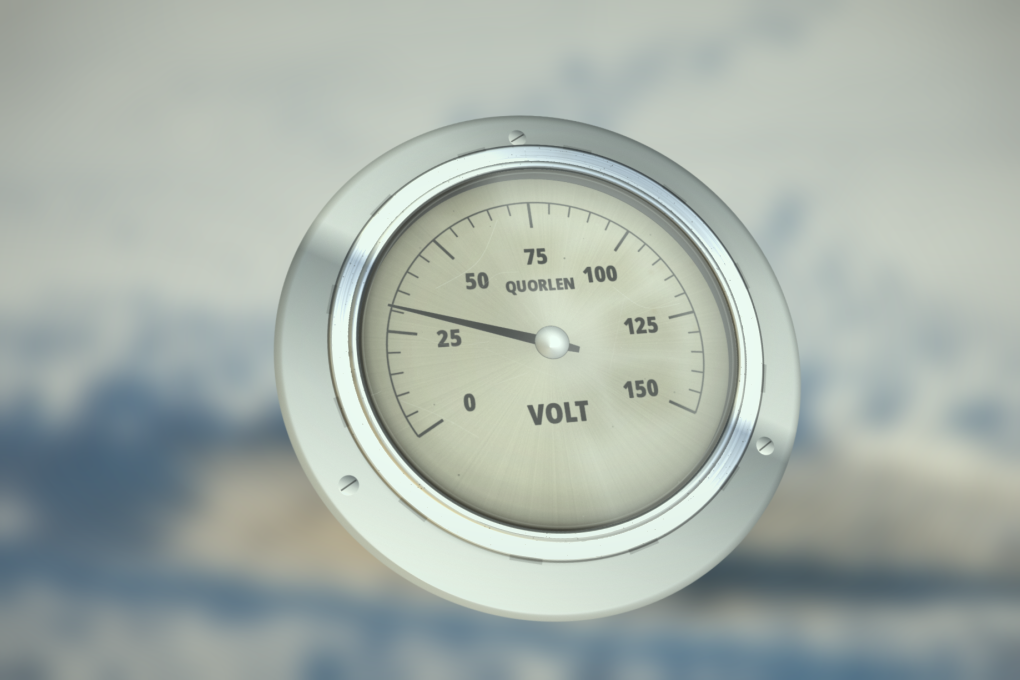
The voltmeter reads {"value": 30, "unit": "V"}
